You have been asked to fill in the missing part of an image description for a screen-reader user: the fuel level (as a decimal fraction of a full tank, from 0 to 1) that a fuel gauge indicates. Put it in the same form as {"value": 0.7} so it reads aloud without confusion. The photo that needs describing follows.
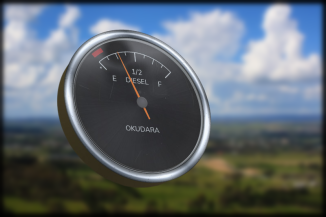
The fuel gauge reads {"value": 0.25}
